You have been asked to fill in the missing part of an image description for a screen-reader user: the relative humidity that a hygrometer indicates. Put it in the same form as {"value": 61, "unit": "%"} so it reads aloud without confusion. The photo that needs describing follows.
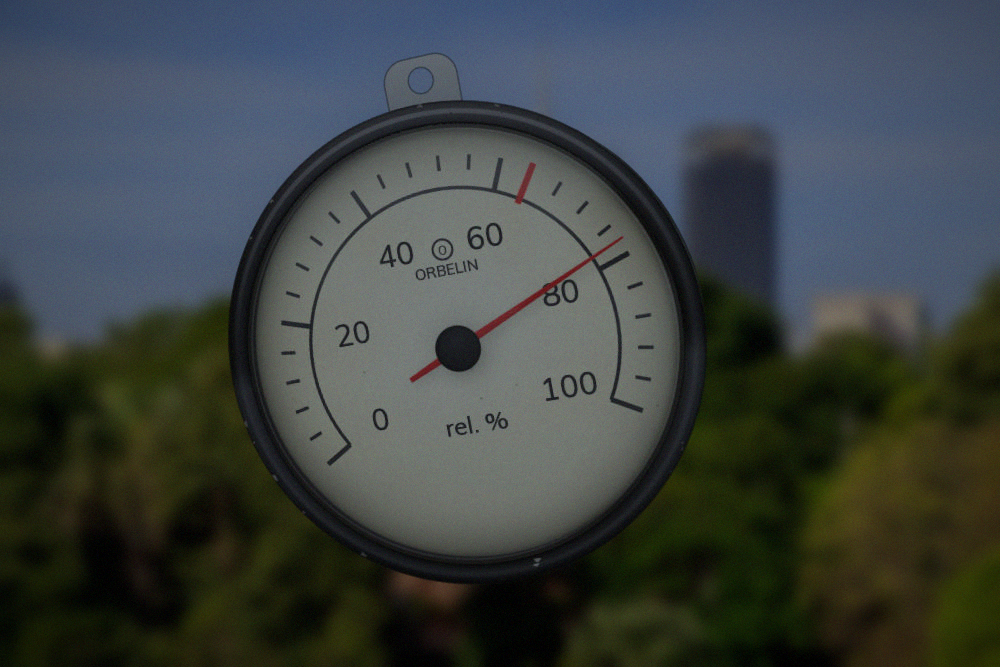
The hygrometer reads {"value": 78, "unit": "%"}
